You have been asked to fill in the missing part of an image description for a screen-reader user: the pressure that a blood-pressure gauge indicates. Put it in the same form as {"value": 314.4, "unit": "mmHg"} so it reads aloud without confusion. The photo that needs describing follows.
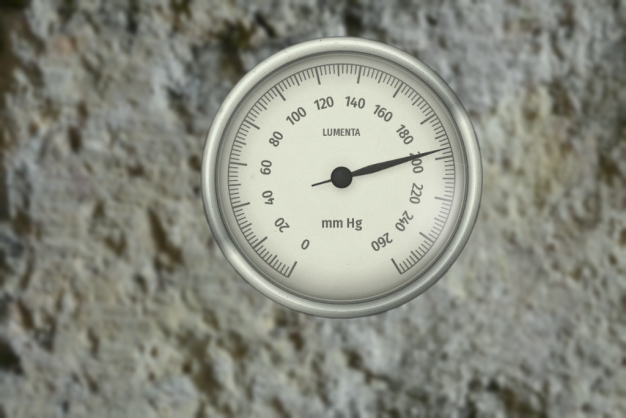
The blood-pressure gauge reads {"value": 196, "unit": "mmHg"}
